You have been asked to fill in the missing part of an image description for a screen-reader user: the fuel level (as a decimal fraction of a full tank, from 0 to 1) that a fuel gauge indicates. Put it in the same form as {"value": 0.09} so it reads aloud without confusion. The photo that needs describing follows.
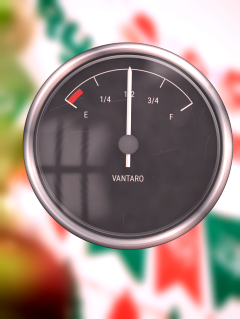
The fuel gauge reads {"value": 0.5}
